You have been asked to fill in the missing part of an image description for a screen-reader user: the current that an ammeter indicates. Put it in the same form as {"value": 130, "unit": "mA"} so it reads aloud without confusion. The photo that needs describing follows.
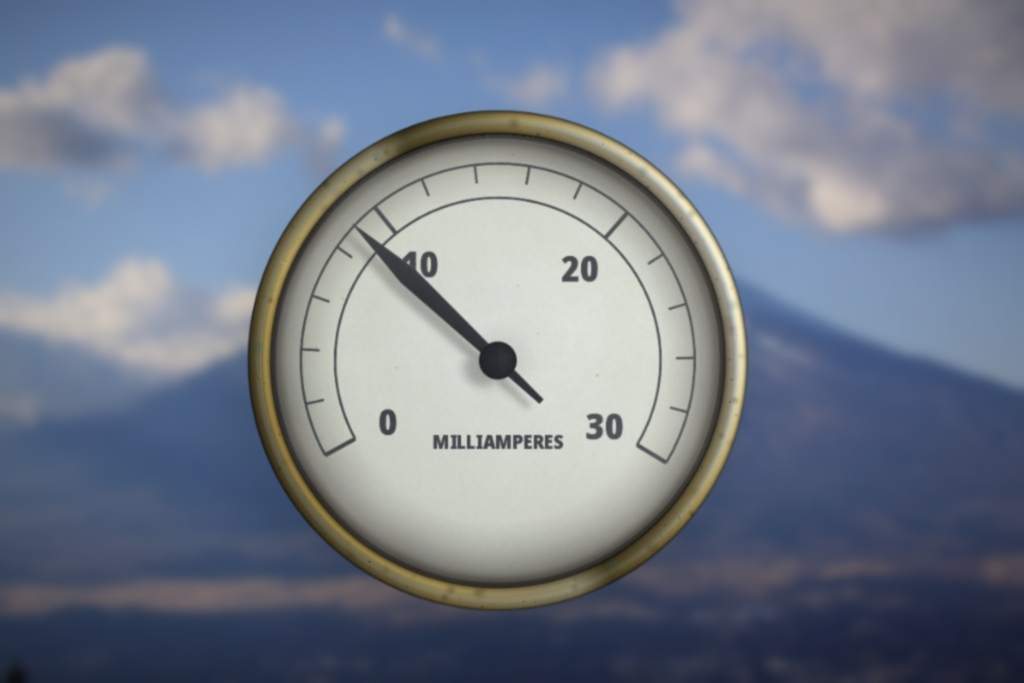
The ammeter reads {"value": 9, "unit": "mA"}
